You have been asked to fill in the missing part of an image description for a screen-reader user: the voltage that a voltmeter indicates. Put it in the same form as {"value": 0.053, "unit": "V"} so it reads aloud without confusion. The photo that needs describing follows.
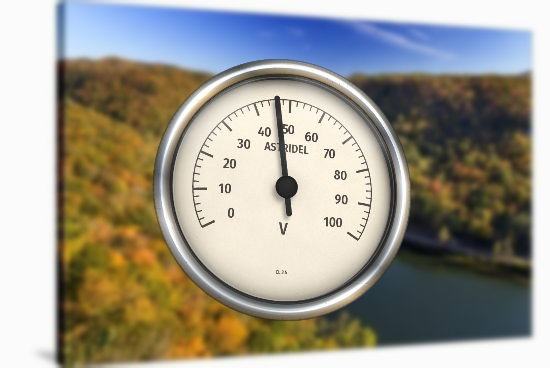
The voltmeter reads {"value": 46, "unit": "V"}
